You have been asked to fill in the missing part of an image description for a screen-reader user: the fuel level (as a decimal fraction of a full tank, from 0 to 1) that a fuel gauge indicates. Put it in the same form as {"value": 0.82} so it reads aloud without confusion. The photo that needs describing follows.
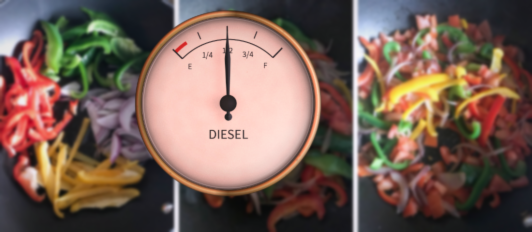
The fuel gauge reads {"value": 0.5}
